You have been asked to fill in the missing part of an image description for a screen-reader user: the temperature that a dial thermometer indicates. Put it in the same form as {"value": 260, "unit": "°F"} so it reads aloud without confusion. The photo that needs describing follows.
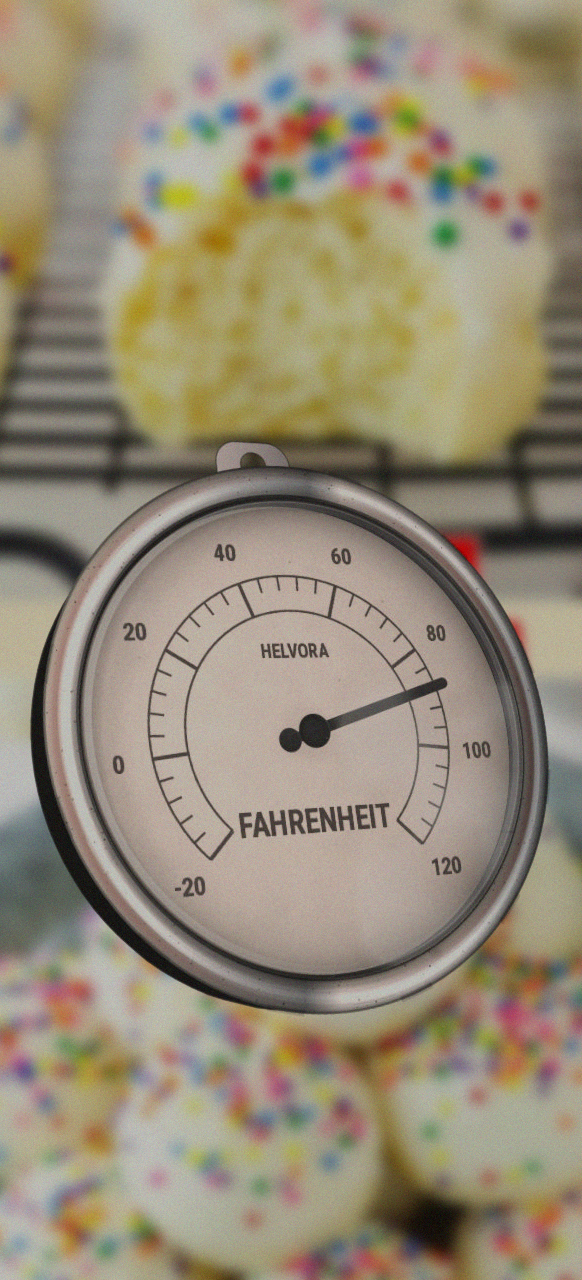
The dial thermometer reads {"value": 88, "unit": "°F"}
